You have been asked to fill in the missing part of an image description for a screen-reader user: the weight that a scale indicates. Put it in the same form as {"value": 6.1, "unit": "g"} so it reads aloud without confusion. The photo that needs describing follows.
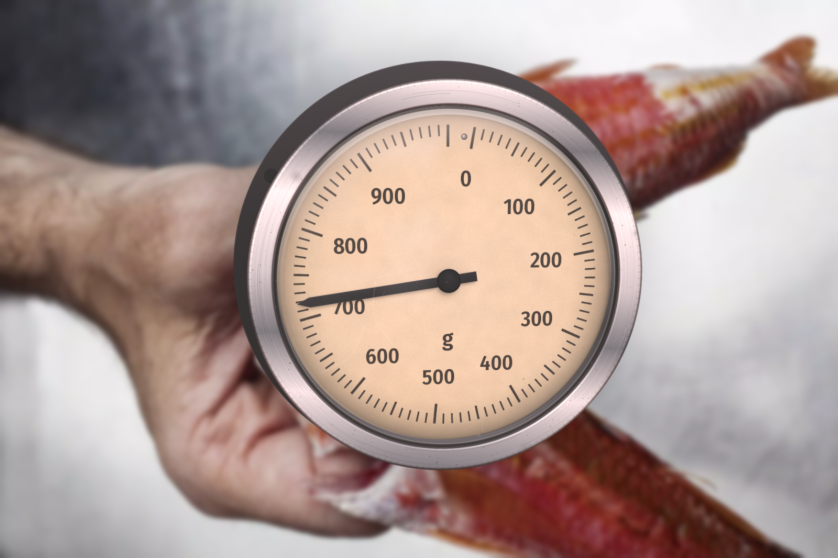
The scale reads {"value": 720, "unit": "g"}
